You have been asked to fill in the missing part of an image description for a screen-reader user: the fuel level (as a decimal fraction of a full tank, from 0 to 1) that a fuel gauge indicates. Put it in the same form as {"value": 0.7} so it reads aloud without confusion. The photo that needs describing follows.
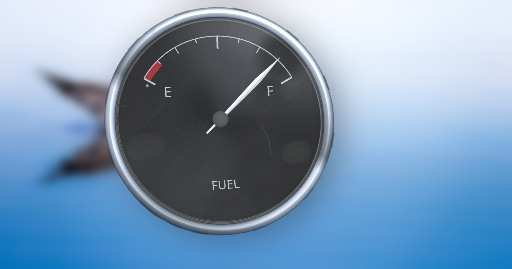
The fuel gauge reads {"value": 0.875}
